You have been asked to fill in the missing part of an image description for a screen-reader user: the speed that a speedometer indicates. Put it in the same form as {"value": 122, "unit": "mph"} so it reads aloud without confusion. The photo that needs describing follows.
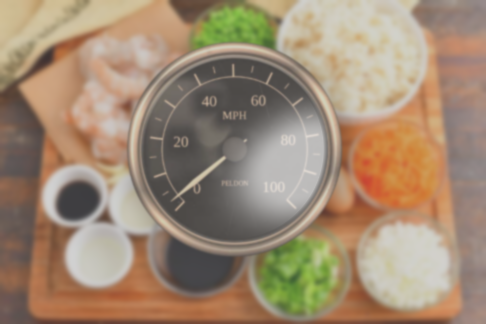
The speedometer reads {"value": 2.5, "unit": "mph"}
